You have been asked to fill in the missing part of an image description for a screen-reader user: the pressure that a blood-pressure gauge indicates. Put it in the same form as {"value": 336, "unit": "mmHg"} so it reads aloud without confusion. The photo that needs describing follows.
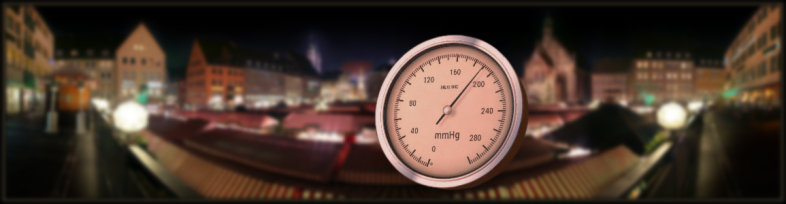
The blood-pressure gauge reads {"value": 190, "unit": "mmHg"}
